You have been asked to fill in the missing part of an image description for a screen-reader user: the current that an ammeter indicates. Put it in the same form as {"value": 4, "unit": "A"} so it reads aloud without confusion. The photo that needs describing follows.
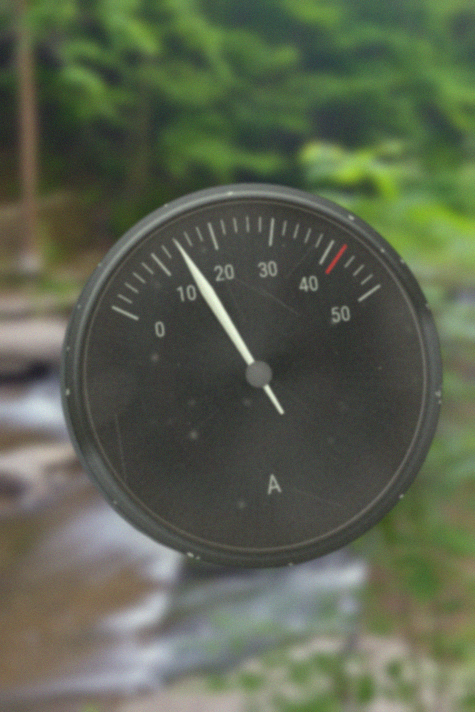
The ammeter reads {"value": 14, "unit": "A"}
